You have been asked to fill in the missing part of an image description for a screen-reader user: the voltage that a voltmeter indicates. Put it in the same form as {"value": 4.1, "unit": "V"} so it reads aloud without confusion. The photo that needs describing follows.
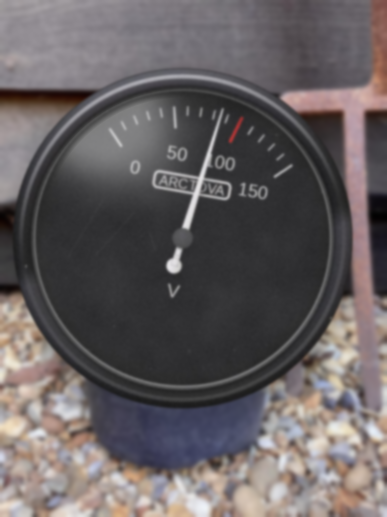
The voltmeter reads {"value": 85, "unit": "V"}
